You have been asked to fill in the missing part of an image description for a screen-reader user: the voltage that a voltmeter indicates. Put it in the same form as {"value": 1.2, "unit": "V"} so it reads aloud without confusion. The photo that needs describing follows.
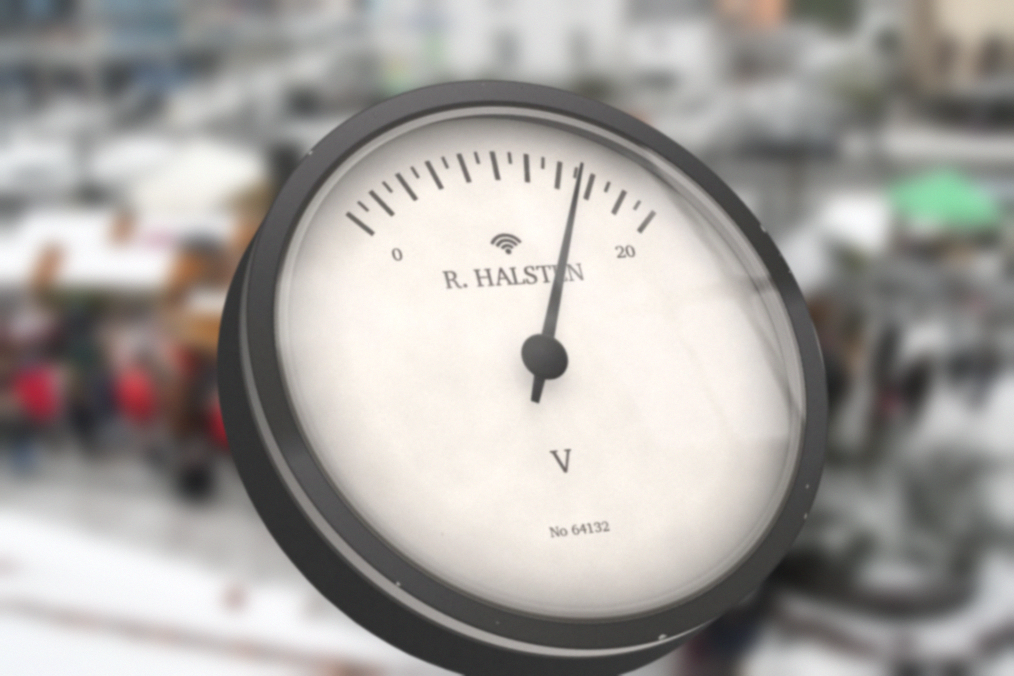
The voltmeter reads {"value": 15, "unit": "V"}
